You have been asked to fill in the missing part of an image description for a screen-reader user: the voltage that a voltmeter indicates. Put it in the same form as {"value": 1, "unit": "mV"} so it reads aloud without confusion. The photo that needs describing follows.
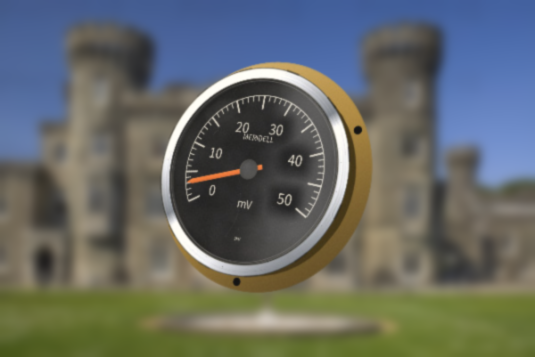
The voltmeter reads {"value": 3, "unit": "mV"}
